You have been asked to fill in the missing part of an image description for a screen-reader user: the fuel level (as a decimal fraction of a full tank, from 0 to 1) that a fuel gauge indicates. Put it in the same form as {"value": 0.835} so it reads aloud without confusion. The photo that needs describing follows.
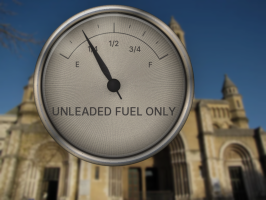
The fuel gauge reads {"value": 0.25}
